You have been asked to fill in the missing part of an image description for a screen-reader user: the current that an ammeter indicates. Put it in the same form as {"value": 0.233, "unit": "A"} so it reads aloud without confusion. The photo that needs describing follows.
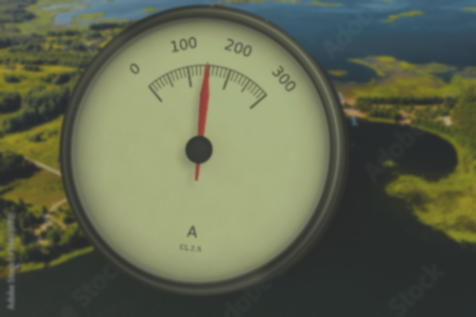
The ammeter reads {"value": 150, "unit": "A"}
